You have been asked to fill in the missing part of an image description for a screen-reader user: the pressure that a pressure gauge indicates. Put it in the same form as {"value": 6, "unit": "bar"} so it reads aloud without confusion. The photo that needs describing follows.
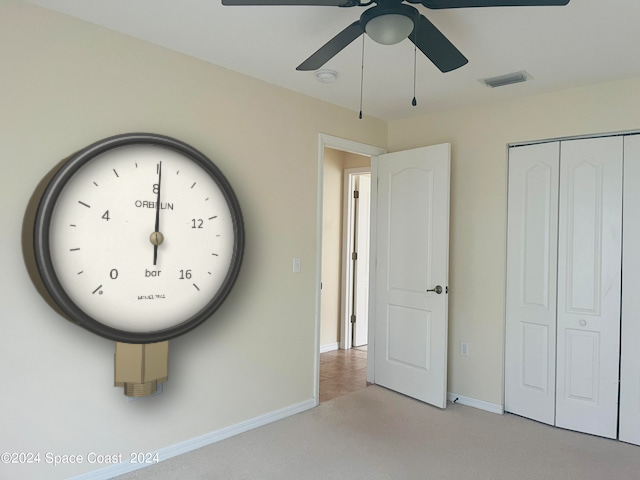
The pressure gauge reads {"value": 8, "unit": "bar"}
